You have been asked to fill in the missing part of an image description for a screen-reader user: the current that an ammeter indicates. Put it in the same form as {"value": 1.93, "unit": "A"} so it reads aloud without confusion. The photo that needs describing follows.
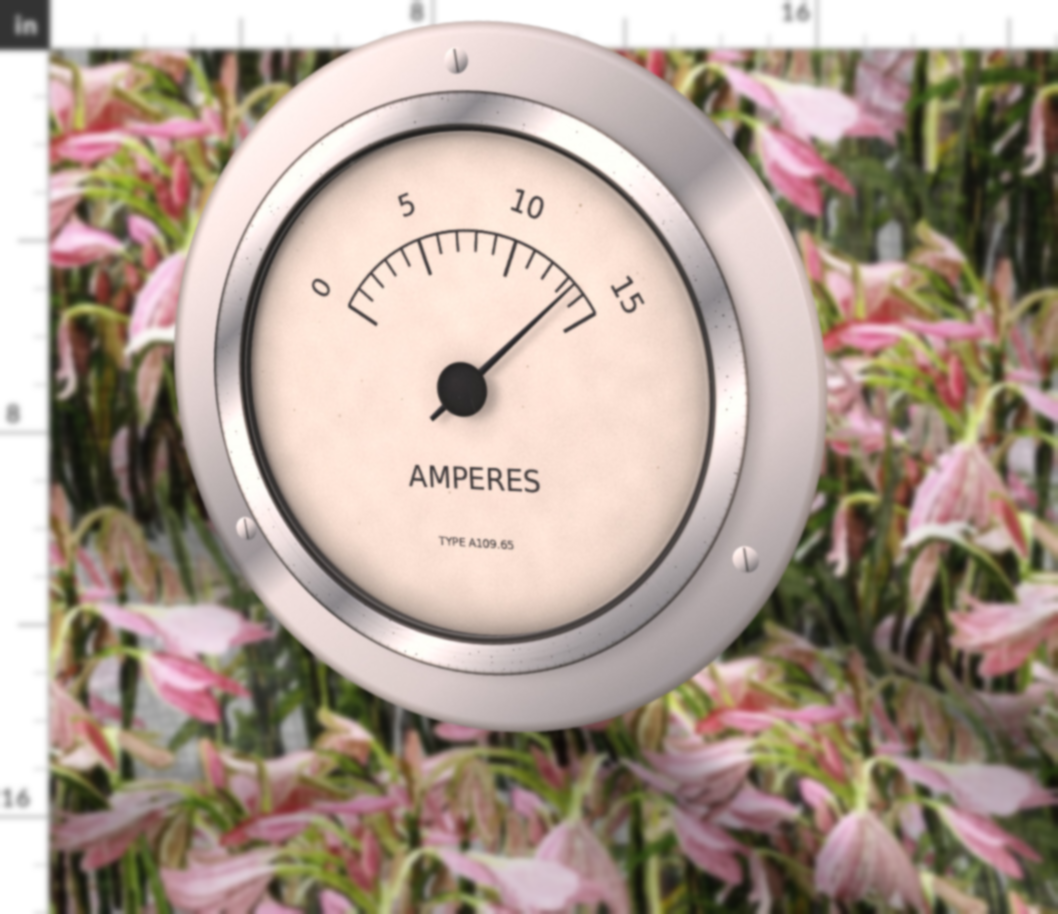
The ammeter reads {"value": 13.5, "unit": "A"}
